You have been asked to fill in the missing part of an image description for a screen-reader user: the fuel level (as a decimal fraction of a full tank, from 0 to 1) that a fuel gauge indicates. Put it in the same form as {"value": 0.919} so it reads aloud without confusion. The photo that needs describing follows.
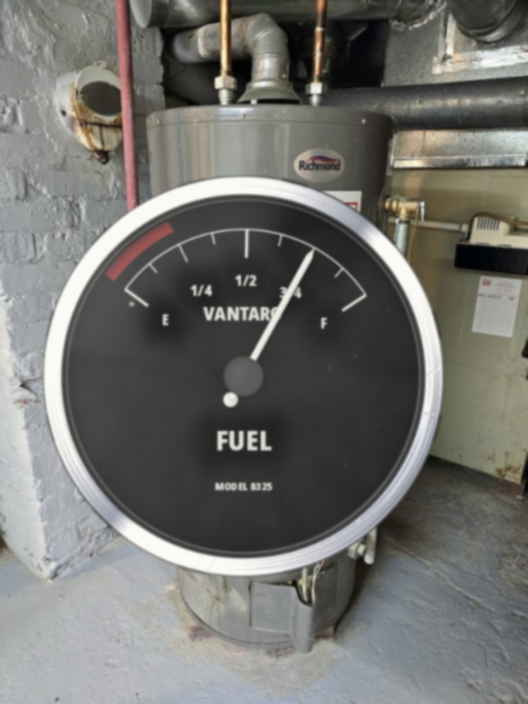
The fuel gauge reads {"value": 0.75}
